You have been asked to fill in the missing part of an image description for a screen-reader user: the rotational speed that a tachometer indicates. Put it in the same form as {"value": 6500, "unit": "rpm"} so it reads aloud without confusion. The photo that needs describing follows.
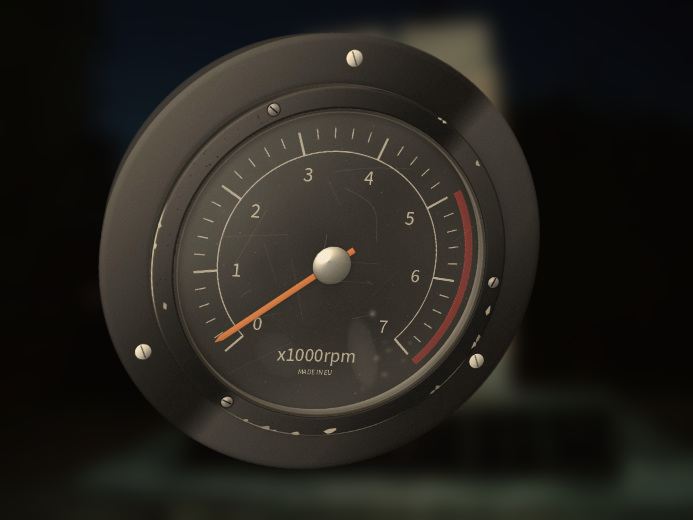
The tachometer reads {"value": 200, "unit": "rpm"}
